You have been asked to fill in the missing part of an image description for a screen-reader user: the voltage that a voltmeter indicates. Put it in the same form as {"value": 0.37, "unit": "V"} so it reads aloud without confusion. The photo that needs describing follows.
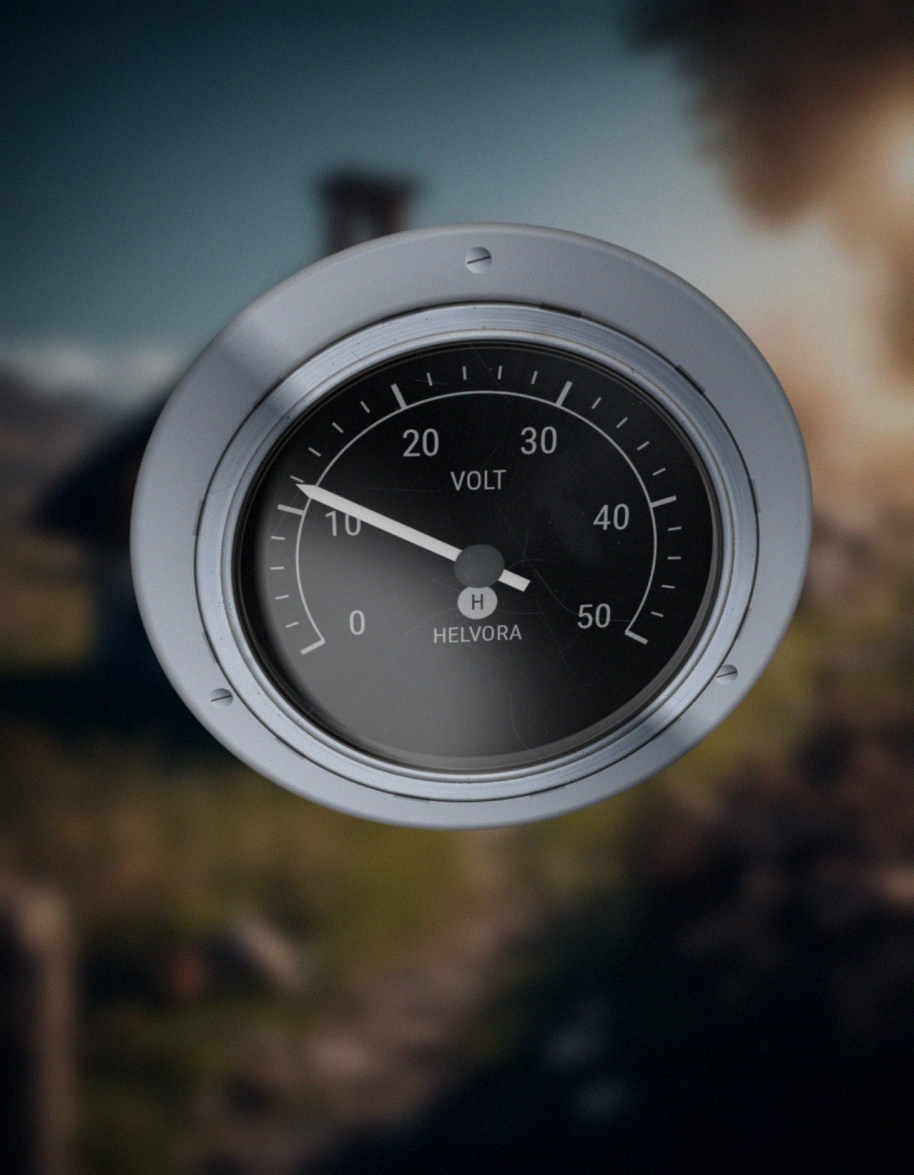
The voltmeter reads {"value": 12, "unit": "V"}
